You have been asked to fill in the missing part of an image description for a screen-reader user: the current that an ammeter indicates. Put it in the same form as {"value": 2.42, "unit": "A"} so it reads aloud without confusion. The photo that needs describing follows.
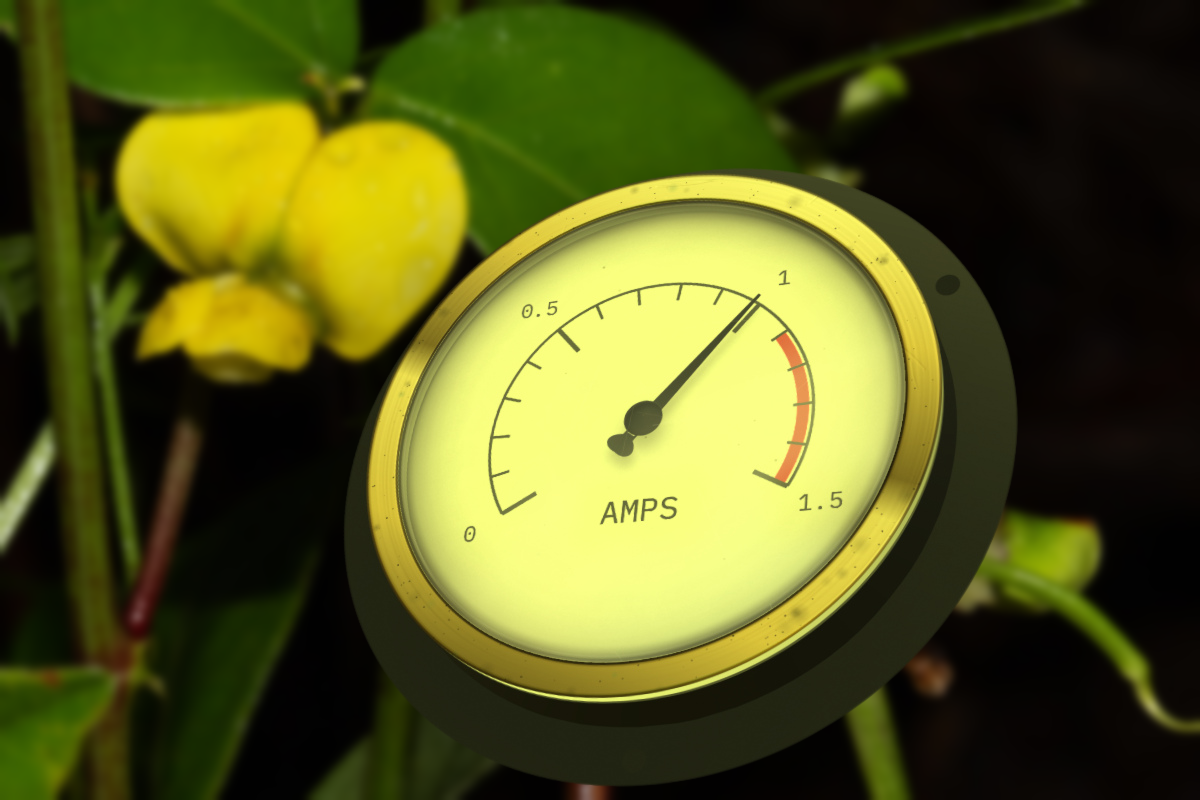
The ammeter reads {"value": 1, "unit": "A"}
